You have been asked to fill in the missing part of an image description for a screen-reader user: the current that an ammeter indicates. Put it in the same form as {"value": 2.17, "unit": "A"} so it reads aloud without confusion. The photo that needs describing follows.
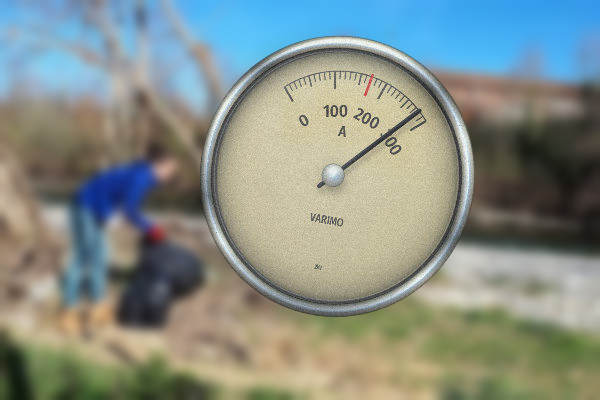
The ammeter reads {"value": 280, "unit": "A"}
